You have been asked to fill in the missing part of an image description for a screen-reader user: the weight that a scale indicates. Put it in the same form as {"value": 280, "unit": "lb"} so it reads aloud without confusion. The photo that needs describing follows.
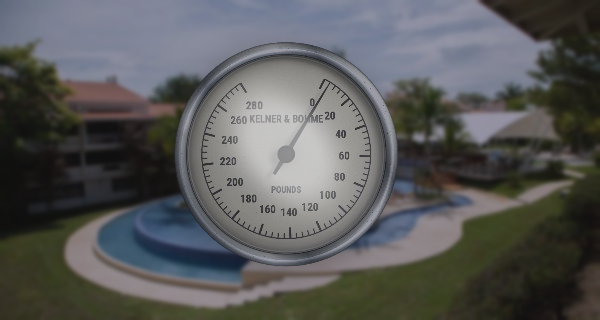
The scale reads {"value": 4, "unit": "lb"}
